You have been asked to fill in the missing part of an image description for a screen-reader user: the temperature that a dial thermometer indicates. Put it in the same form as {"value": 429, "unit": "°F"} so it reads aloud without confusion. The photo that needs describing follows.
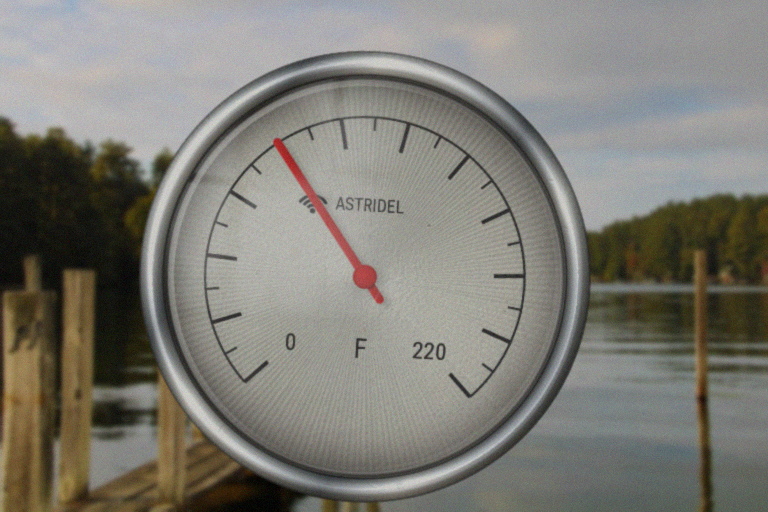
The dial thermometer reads {"value": 80, "unit": "°F"}
